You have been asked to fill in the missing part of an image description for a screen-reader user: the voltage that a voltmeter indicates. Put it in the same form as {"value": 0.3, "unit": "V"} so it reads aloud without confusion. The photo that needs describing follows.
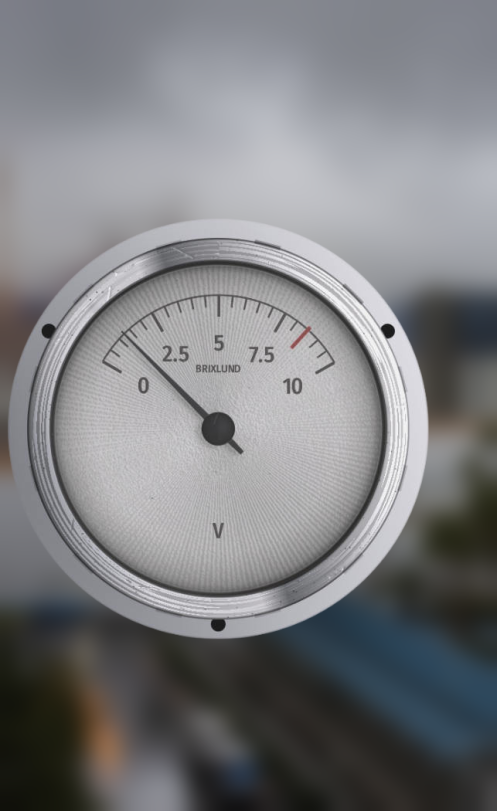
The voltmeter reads {"value": 1.25, "unit": "V"}
